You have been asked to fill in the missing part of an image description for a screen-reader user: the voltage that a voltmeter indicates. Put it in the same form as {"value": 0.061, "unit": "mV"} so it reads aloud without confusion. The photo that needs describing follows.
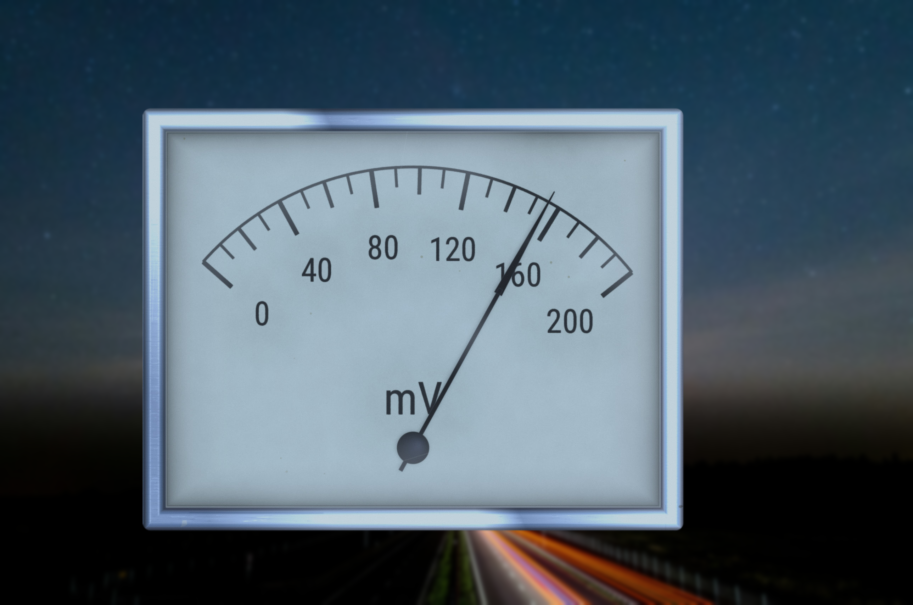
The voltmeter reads {"value": 155, "unit": "mV"}
